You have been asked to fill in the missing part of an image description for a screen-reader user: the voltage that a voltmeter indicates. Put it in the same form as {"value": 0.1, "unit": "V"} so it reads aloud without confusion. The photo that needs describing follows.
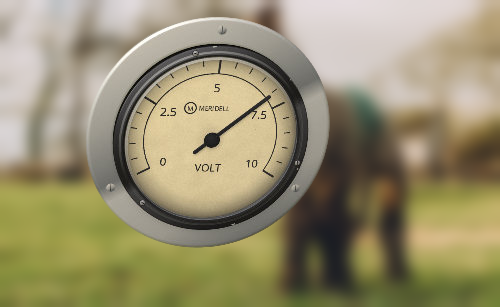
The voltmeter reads {"value": 7, "unit": "V"}
